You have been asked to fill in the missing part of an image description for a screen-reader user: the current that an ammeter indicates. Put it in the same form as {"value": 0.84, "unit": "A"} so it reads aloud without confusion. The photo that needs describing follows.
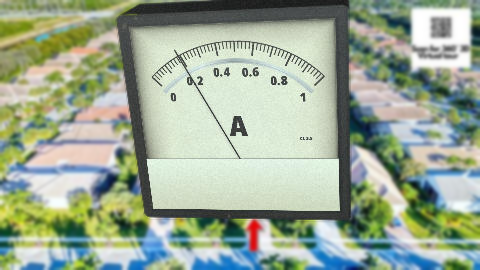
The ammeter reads {"value": 0.2, "unit": "A"}
